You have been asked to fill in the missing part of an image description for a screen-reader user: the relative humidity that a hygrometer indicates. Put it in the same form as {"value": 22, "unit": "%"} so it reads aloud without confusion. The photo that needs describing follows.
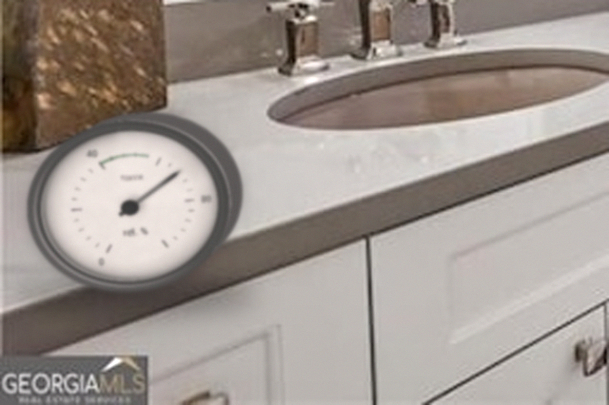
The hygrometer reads {"value": 68, "unit": "%"}
